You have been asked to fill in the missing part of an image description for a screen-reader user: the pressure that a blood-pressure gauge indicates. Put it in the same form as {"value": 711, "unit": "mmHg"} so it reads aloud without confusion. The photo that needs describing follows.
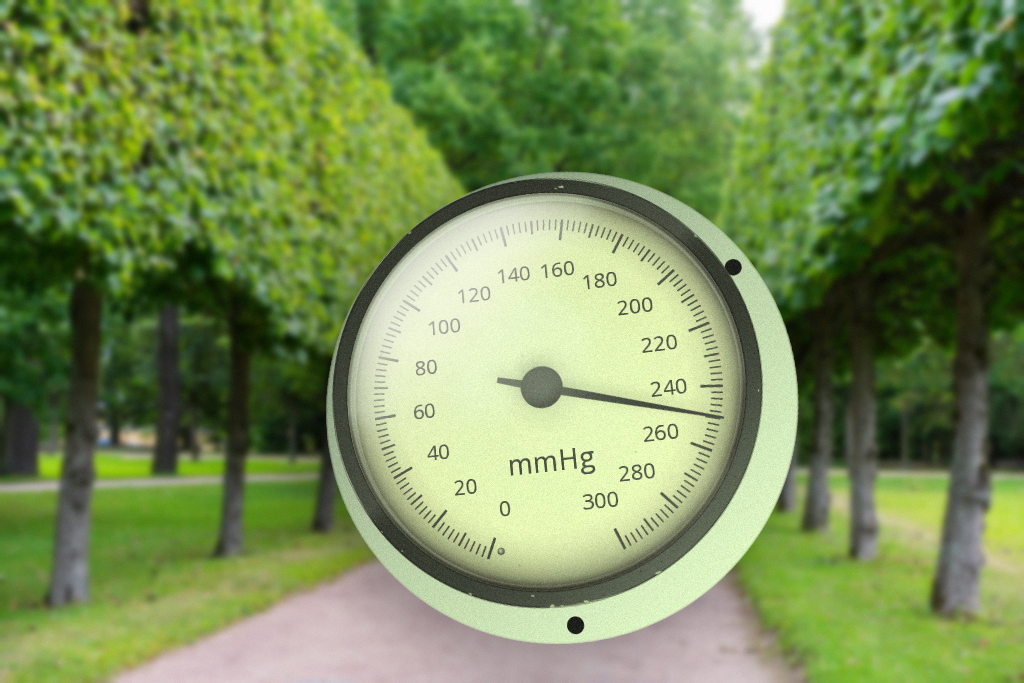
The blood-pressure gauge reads {"value": 250, "unit": "mmHg"}
